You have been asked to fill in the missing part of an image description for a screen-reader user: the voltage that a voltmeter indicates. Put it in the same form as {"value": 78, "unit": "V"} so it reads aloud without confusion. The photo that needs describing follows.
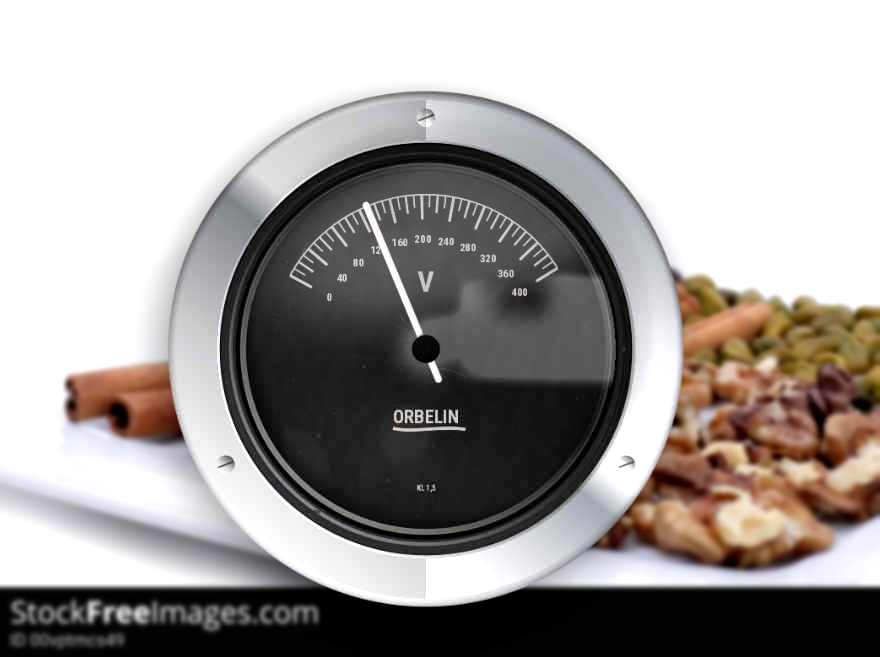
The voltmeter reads {"value": 130, "unit": "V"}
